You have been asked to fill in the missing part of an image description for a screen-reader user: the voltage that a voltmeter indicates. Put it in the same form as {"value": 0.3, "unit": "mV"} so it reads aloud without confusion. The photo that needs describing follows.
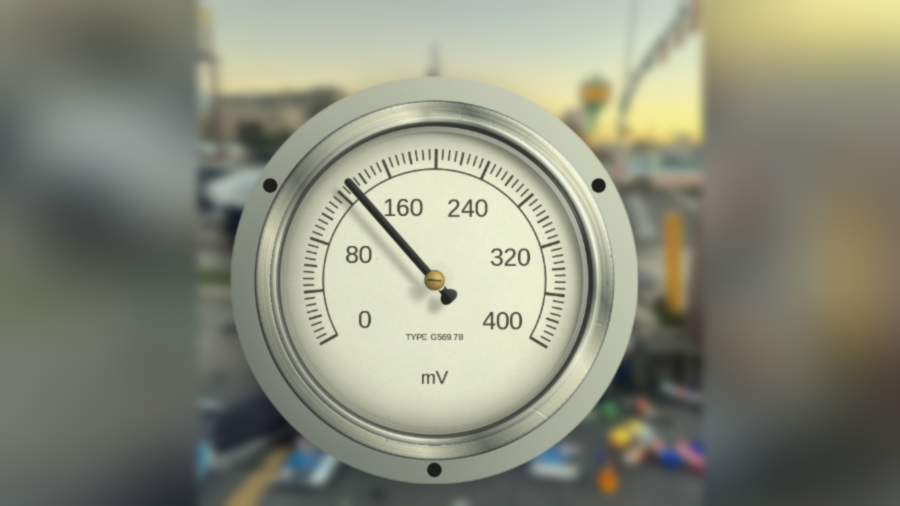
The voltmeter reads {"value": 130, "unit": "mV"}
